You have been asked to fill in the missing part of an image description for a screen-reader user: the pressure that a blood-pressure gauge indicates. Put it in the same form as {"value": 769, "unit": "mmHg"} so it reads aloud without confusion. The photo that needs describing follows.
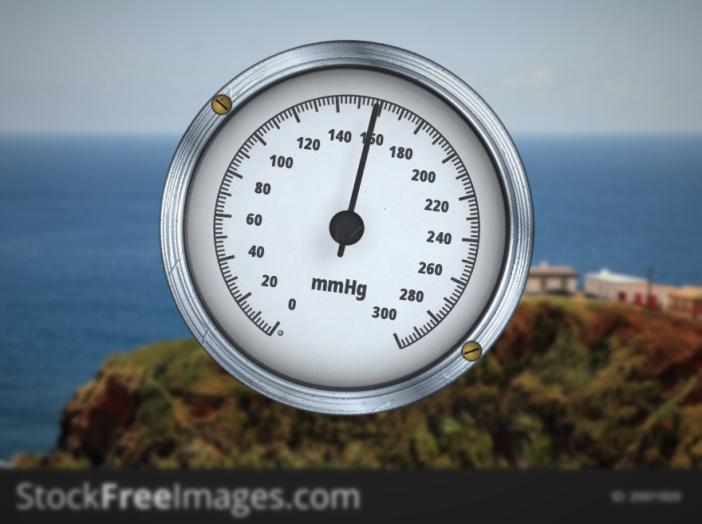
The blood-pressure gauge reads {"value": 158, "unit": "mmHg"}
